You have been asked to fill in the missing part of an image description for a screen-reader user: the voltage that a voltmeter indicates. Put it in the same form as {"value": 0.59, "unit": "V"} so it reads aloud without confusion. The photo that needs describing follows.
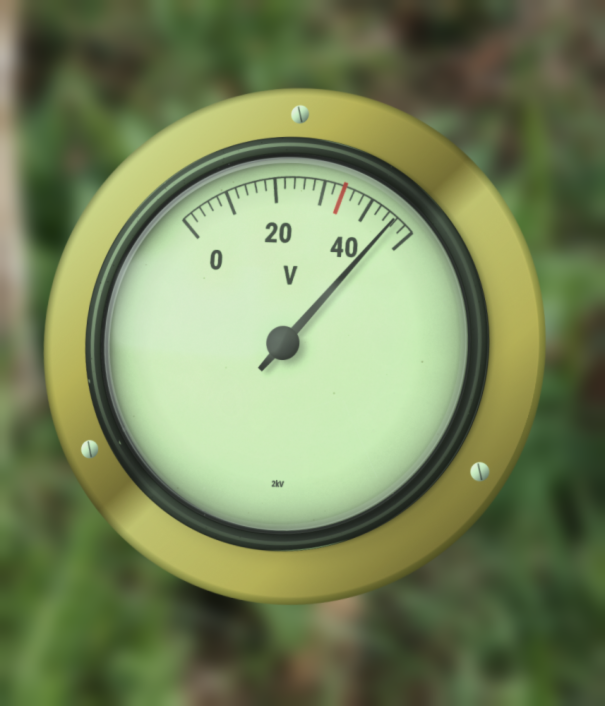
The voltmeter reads {"value": 46, "unit": "V"}
